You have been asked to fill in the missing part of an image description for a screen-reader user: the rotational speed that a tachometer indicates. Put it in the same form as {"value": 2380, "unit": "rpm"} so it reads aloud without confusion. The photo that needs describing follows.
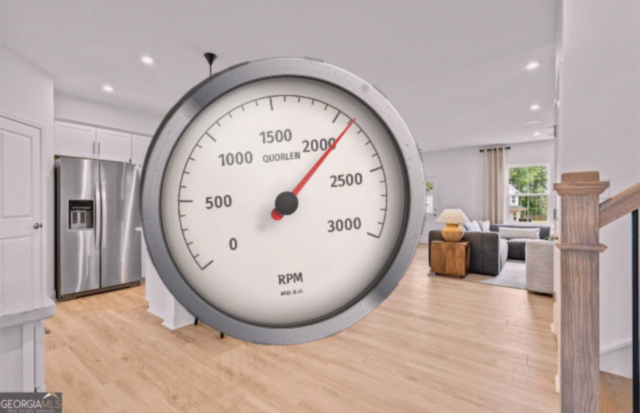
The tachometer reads {"value": 2100, "unit": "rpm"}
